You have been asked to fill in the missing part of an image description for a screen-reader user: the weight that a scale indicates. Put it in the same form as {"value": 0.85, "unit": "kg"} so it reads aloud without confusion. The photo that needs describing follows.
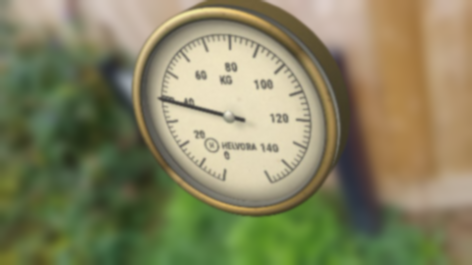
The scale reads {"value": 40, "unit": "kg"}
